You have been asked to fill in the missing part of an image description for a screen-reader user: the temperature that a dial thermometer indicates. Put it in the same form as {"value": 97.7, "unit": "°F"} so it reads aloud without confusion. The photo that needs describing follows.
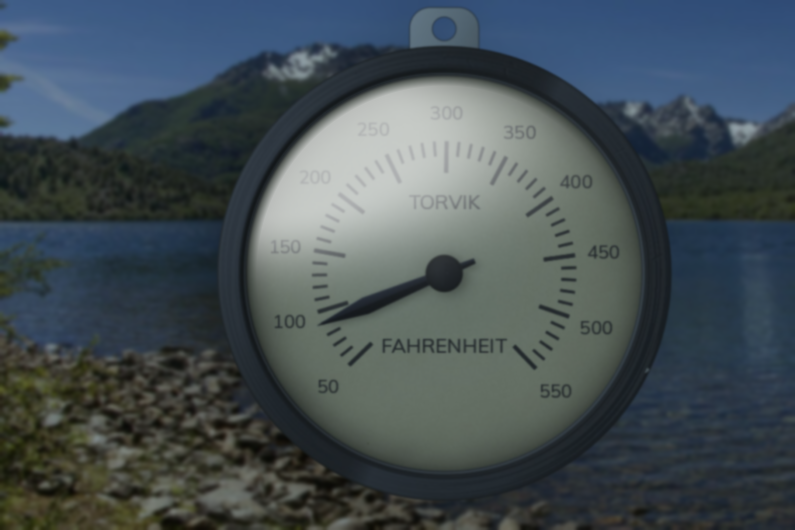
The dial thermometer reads {"value": 90, "unit": "°F"}
